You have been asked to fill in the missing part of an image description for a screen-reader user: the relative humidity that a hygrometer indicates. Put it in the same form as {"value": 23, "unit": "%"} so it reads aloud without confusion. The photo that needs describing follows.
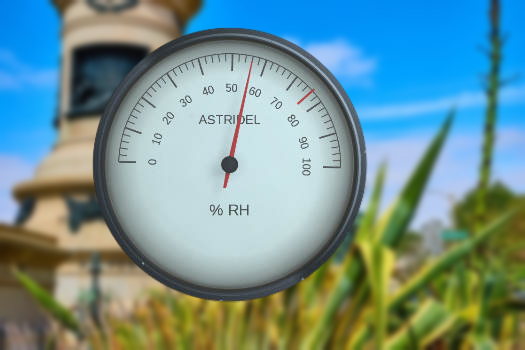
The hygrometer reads {"value": 56, "unit": "%"}
